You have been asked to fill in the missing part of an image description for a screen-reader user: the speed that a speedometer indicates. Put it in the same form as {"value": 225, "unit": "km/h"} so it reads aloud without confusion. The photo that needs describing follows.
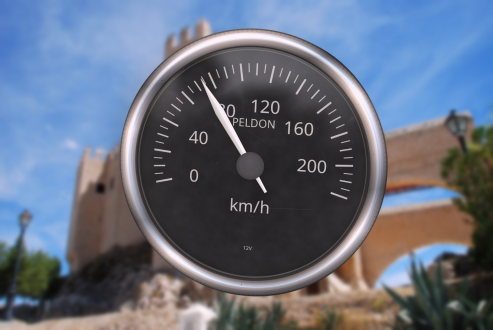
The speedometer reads {"value": 75, "unit": "km/h"}
